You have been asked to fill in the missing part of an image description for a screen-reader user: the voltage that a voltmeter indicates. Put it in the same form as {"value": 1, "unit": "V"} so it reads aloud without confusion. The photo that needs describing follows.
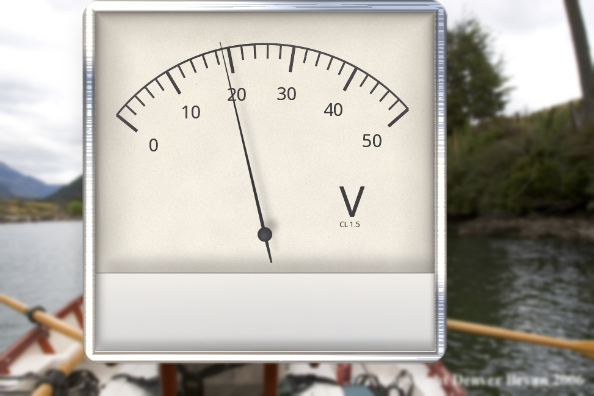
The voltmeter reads {"value": 19, "unit": "V"}
